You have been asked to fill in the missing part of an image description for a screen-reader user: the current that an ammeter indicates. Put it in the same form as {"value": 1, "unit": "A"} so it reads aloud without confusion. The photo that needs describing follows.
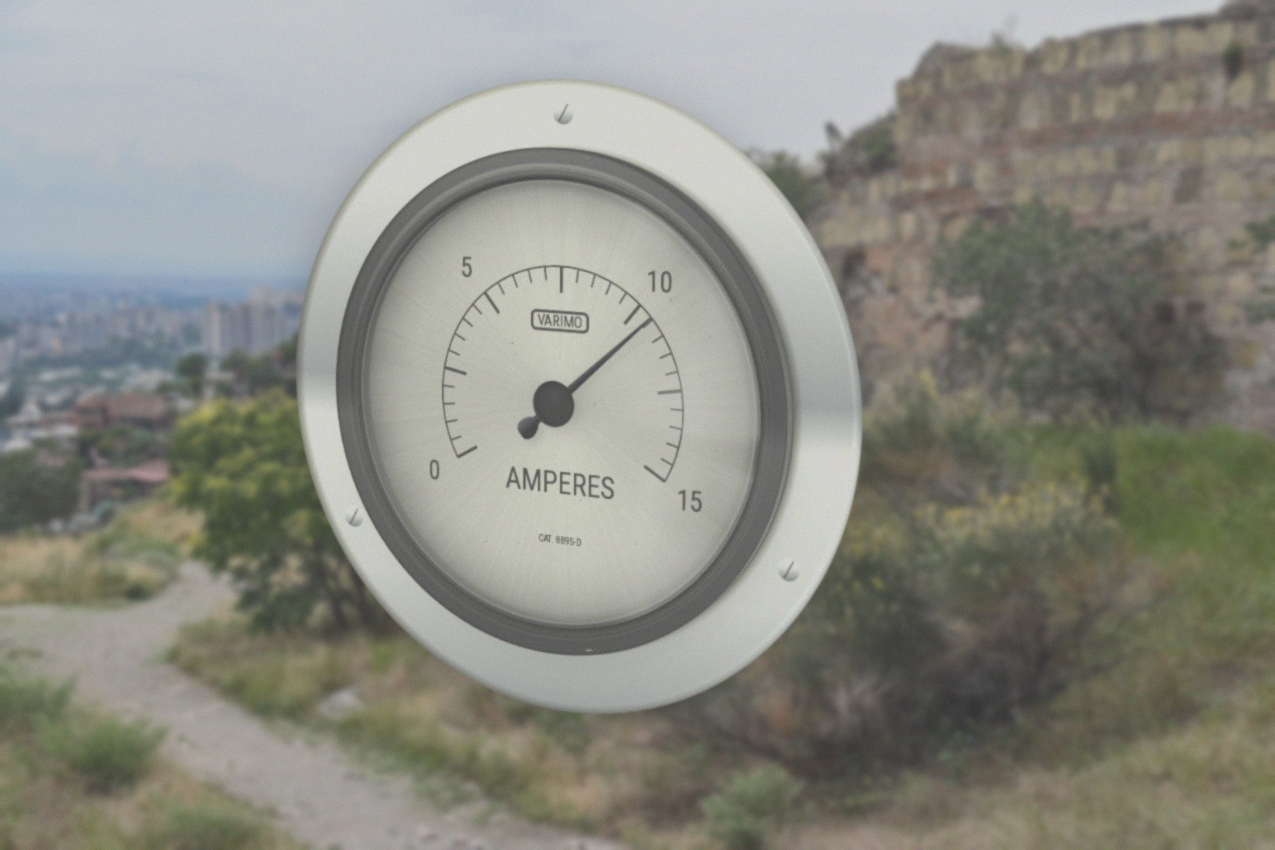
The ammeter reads {"value": 10.5, "unit": "A"}
